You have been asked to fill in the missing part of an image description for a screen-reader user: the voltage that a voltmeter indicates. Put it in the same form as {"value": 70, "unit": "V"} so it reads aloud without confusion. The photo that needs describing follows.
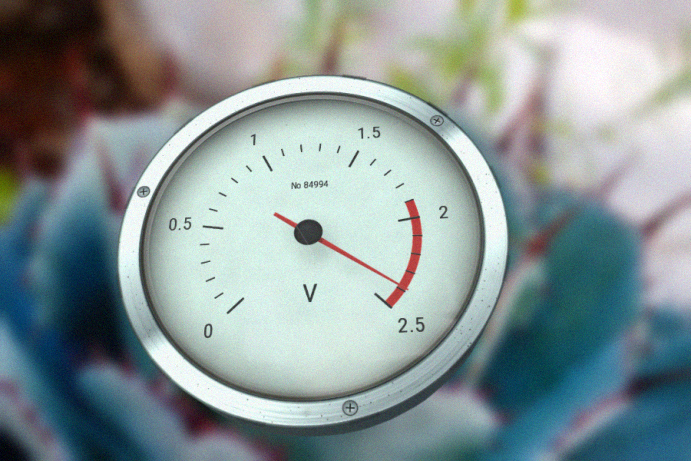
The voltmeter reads {"value": 2.4, "unit": "V"}
